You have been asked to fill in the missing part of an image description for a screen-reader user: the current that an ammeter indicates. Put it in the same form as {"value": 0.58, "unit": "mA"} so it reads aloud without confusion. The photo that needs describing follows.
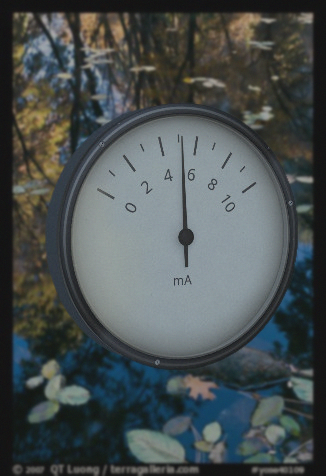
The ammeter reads {"value": 5, "unit": "mA"}
